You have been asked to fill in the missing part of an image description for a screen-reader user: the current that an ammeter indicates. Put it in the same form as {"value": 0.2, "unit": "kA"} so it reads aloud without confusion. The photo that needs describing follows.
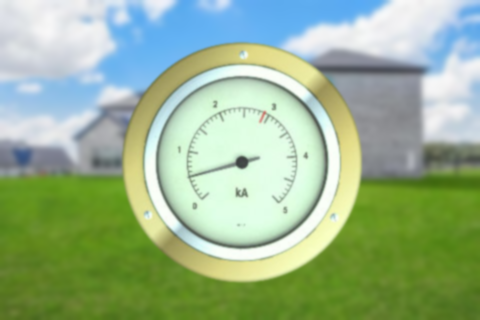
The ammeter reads {"value": 0.5, "unit": "kA"}
